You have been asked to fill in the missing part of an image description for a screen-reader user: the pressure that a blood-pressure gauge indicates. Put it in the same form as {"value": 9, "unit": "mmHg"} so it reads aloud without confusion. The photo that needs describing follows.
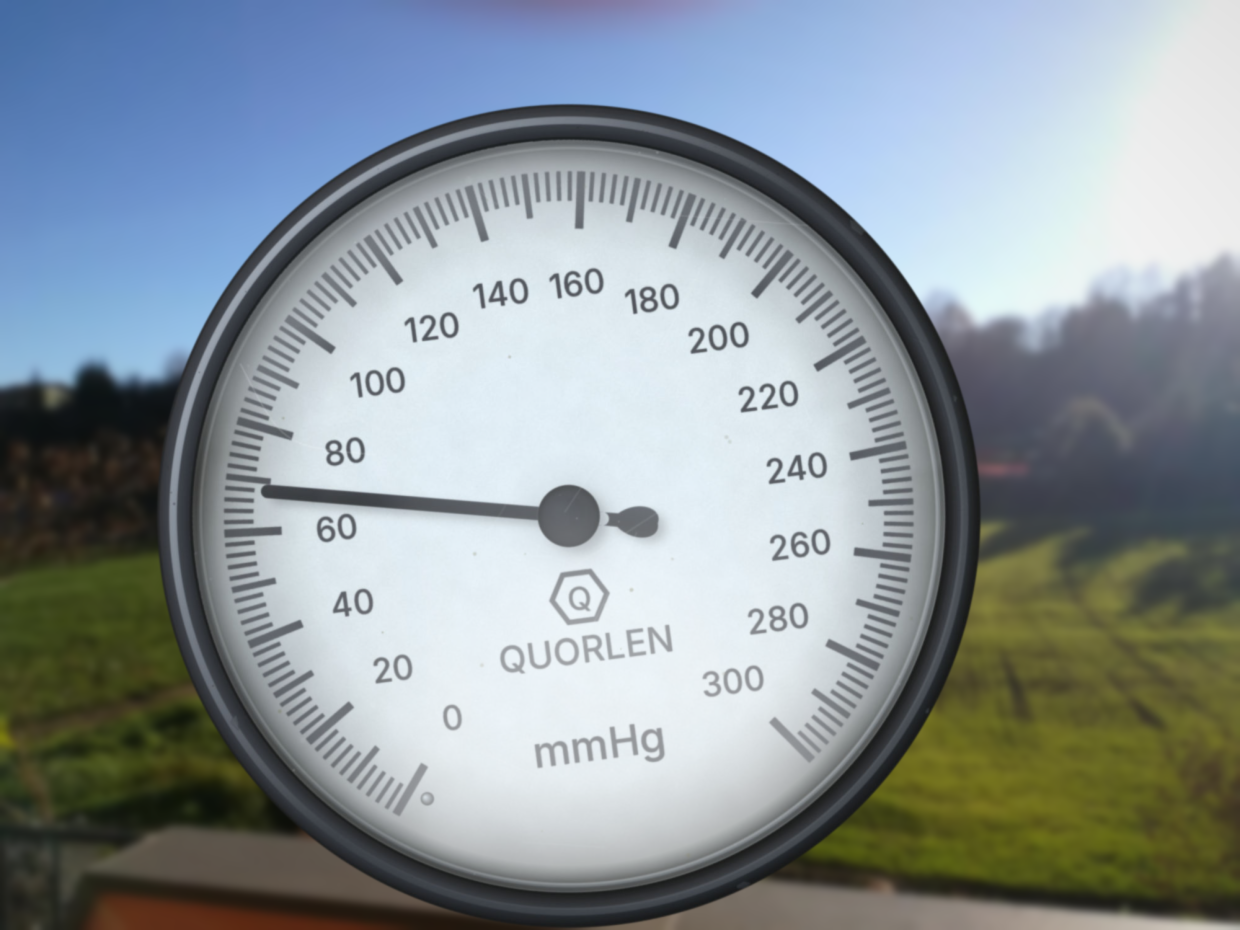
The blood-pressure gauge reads {"value": 68, "unit": "mmHg"}
